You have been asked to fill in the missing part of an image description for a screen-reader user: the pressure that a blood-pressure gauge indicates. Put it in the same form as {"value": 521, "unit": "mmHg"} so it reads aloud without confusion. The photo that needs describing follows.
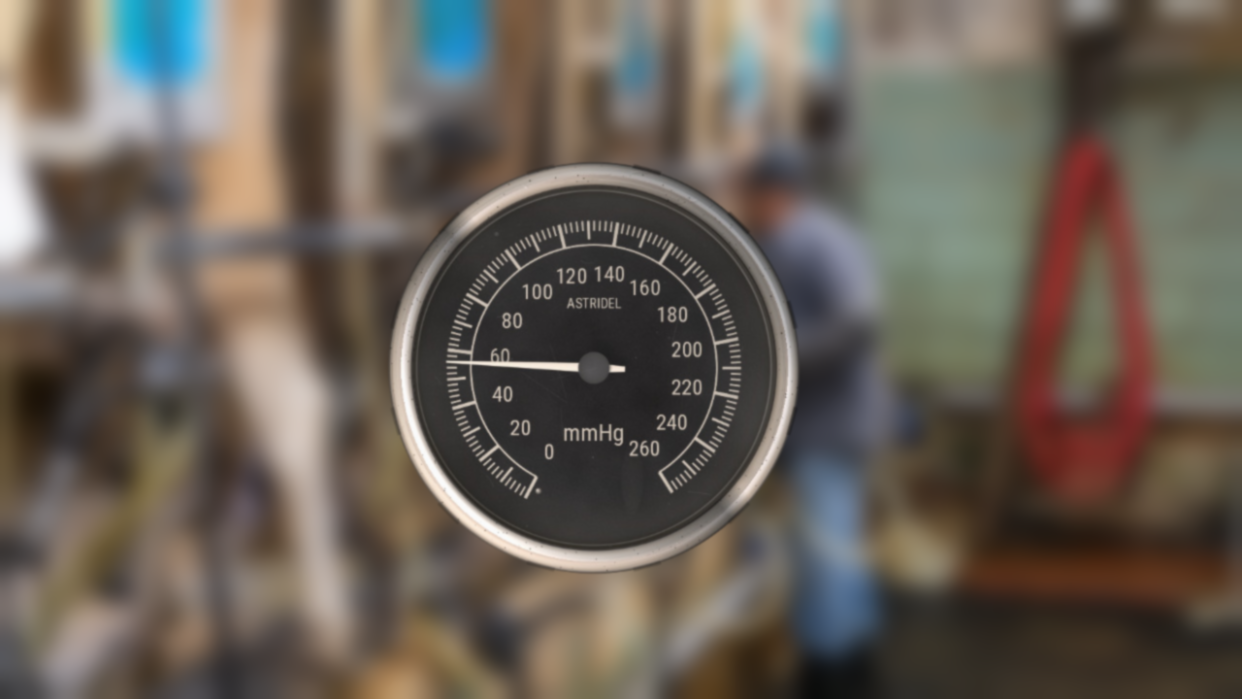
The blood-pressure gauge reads {"value": 56, "unit": "mmHg"}
